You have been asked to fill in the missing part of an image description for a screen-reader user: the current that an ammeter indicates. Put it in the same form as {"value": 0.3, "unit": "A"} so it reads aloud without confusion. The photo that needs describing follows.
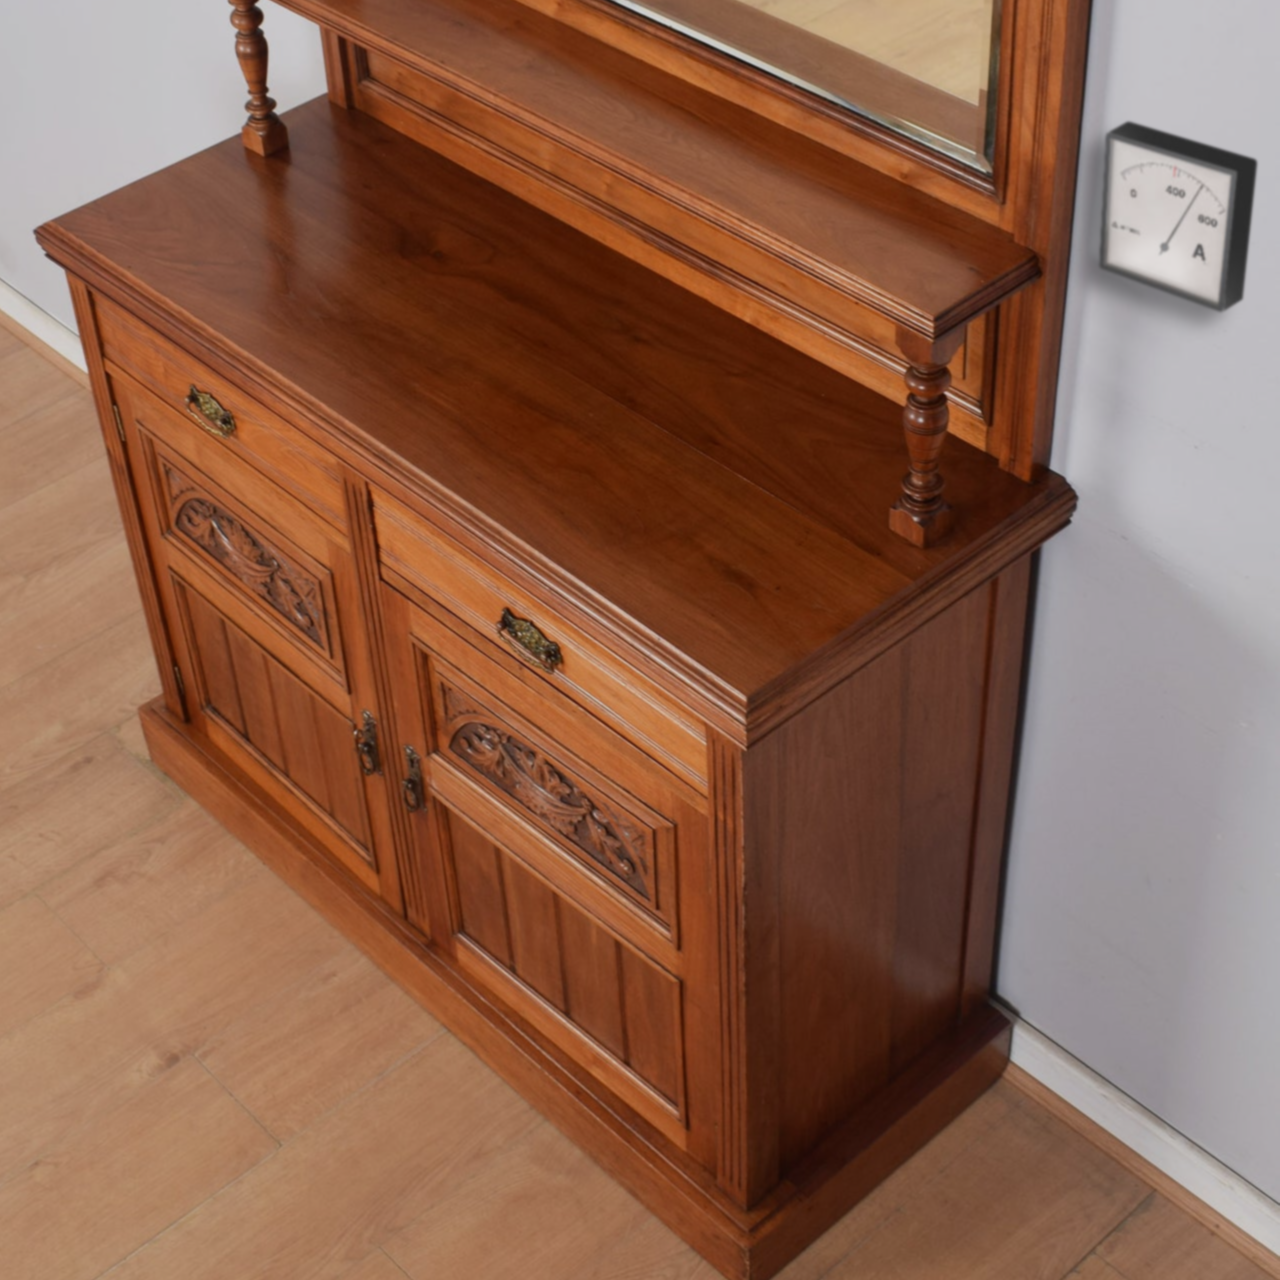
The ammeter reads {"value": 500, "unit": "A"}
